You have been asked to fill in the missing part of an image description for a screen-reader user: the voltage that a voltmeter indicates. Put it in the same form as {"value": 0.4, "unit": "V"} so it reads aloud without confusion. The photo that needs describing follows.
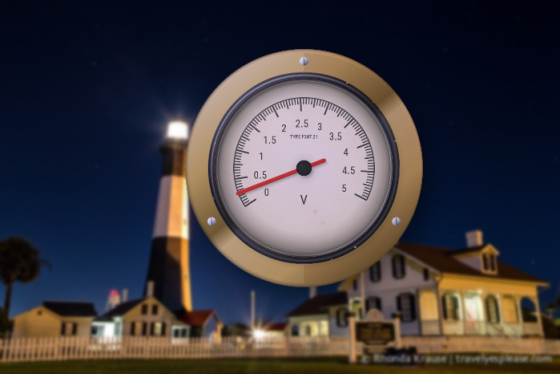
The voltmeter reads {"value": 0.25, "unit": "V"}
